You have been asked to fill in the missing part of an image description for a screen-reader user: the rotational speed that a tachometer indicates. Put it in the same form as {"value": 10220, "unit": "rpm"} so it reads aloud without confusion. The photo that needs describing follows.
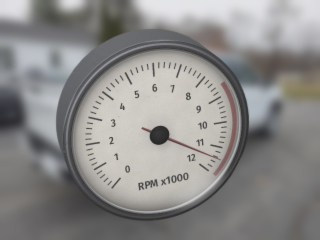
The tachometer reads {"value": 11400, "unit": "rpm"}
